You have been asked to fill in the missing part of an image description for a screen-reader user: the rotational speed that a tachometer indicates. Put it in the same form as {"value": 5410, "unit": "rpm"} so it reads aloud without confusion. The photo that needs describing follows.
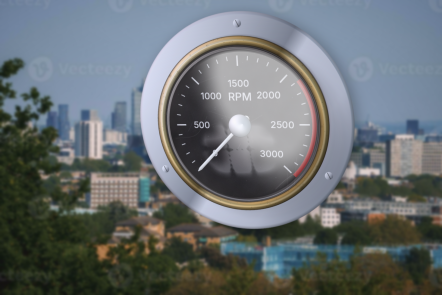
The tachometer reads {"value": 0, "unit": "rpm"}
